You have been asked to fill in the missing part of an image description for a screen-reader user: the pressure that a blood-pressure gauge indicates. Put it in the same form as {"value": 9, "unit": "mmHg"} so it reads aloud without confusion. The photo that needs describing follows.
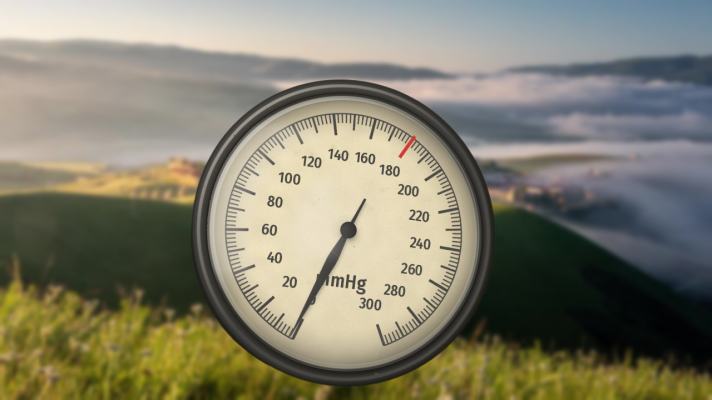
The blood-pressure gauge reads {"value": 2, "unit": "mmHg"}
